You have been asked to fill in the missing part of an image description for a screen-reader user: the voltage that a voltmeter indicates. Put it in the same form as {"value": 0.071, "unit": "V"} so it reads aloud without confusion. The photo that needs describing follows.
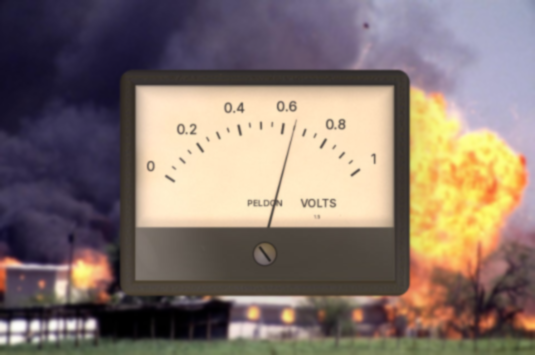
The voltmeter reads {"value": 0.65, "unit": "V"}
